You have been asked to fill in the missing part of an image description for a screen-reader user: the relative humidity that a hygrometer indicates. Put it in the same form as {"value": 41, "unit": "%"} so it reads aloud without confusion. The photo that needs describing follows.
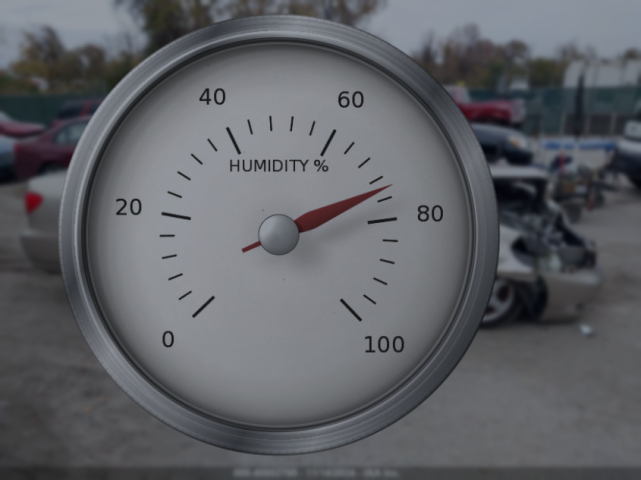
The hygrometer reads {"value": 74, "unit": "%"}
